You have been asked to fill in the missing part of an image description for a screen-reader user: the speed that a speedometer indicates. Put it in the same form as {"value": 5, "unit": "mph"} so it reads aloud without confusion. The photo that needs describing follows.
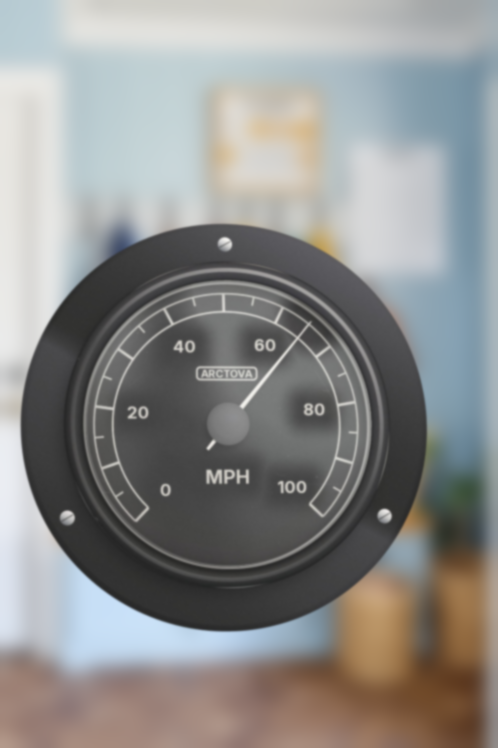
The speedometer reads {"value": 65, "unit": "mph"}
